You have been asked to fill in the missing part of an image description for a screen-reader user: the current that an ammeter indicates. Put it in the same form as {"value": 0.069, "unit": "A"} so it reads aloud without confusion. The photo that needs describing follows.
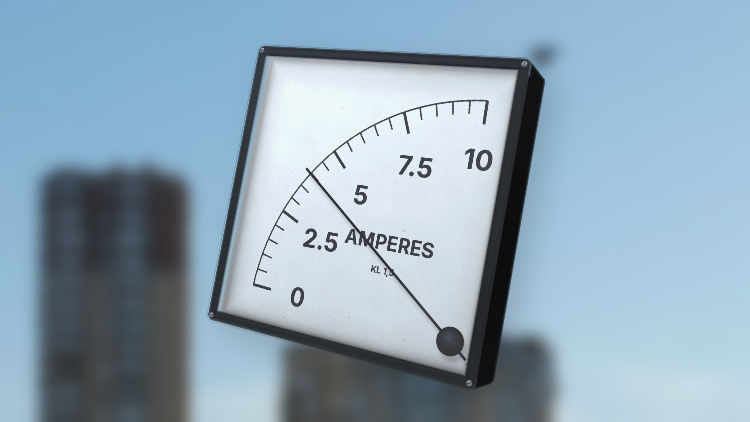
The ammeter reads {"value": 4, "unit": "A"}
